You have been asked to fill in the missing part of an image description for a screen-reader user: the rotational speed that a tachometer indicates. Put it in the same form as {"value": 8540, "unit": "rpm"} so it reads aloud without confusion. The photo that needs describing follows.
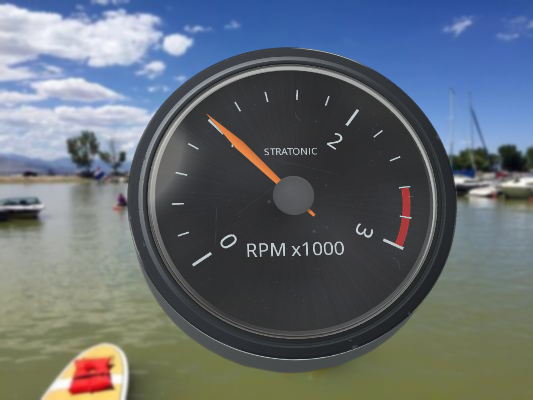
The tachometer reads {"value": 1000, "unit": "rpm"}
